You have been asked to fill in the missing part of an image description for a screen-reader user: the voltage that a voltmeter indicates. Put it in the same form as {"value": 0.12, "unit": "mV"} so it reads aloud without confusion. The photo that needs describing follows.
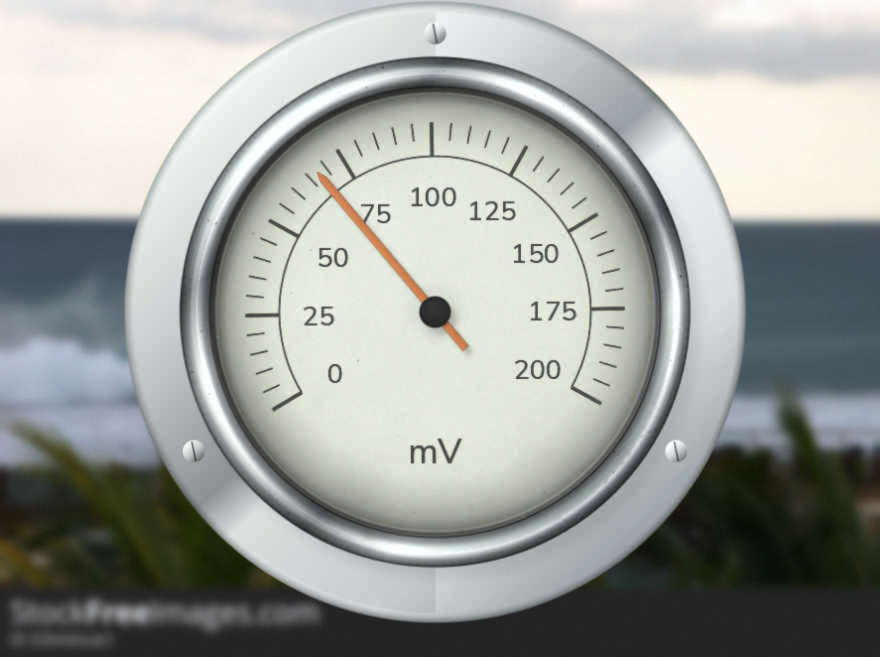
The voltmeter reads {"value": 67.5, "unit": "mV"}
